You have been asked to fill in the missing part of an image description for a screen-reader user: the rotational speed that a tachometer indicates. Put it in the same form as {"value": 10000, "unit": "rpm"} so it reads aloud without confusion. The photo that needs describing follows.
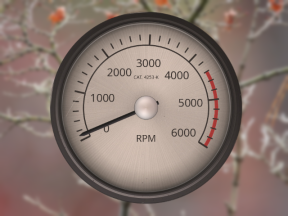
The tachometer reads {"value": 100, "unit": "rpm"}
